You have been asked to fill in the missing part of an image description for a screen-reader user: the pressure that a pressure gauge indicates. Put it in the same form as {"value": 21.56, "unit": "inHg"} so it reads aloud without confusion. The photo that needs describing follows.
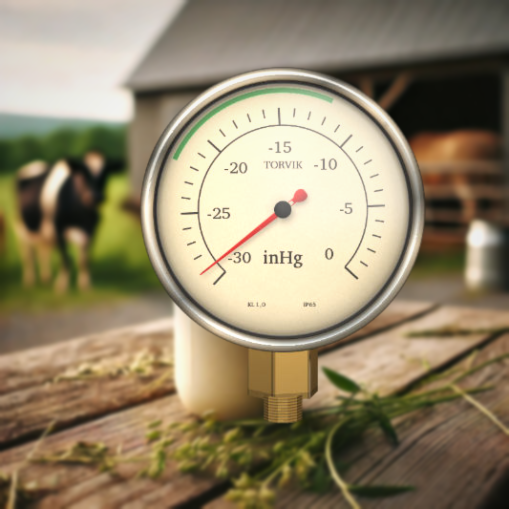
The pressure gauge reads {"value": -29, "unit": "inHg"}
